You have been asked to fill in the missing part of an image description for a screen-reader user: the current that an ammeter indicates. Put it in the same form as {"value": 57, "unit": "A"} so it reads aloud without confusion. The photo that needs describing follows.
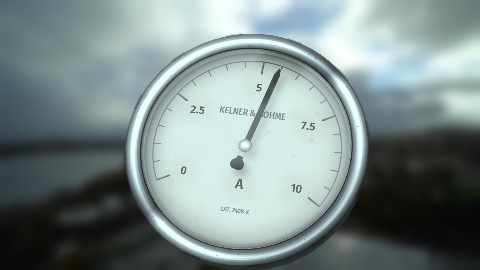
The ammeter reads {"value": 5.5, "unit": "A"}
